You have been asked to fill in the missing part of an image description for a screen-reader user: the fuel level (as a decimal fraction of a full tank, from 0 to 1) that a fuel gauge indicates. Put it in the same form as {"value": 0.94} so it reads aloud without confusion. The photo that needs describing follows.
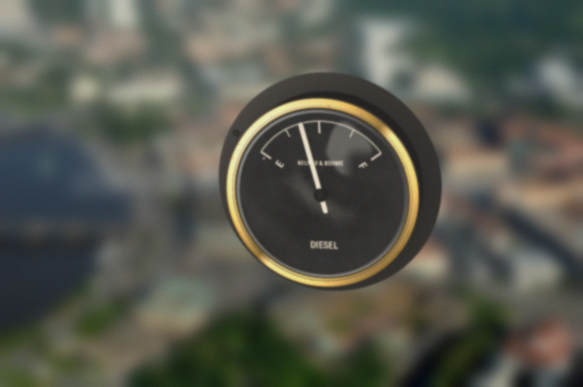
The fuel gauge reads {"value": 0.375}
